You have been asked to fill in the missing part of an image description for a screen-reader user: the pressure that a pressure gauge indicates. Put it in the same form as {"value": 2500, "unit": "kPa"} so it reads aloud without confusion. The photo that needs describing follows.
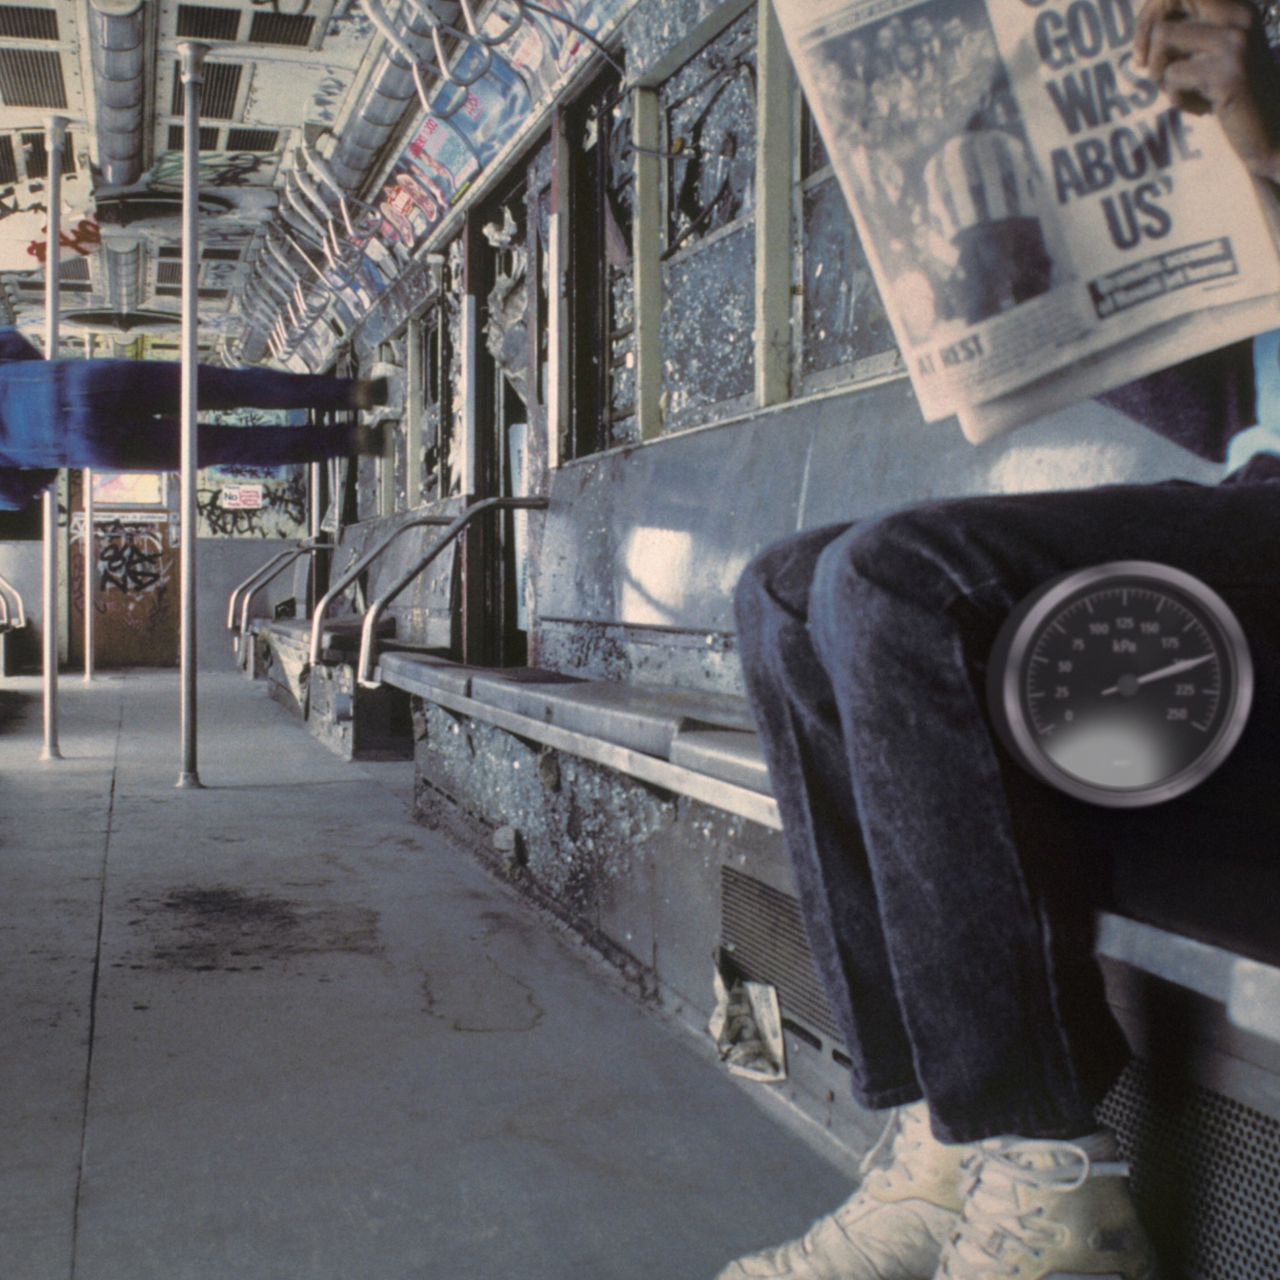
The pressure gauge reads {"value": 200, "unit": "kPa"}
